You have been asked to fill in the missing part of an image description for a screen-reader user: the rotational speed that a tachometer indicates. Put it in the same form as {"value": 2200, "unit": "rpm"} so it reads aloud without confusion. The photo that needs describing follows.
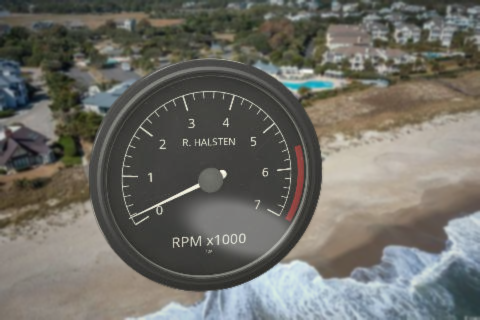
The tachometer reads {"value": 200, "unit": "rpm"}
